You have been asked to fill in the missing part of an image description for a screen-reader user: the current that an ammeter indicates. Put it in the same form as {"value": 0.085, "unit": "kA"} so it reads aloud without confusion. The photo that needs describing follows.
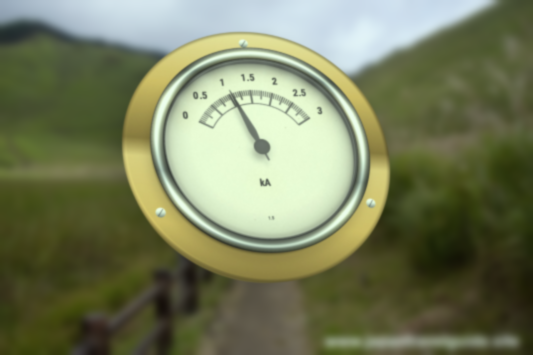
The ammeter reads {"value": 1, "unit": "kA"}
